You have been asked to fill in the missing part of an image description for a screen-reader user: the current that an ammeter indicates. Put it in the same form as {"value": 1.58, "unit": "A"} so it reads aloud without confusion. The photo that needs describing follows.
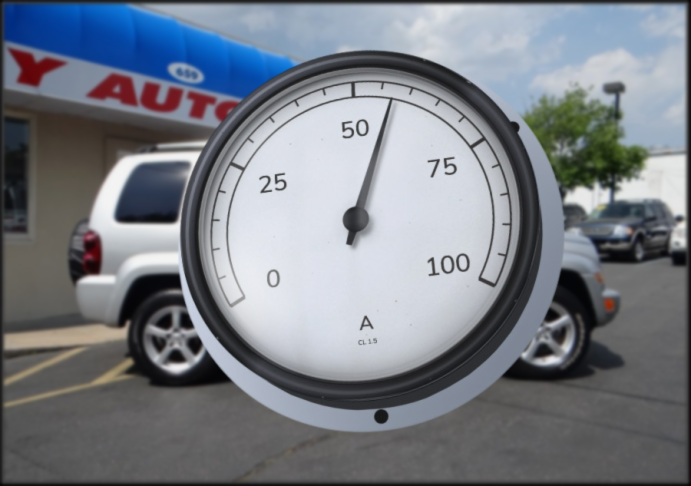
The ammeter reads {"value": 57.5, "unit": "A"}
